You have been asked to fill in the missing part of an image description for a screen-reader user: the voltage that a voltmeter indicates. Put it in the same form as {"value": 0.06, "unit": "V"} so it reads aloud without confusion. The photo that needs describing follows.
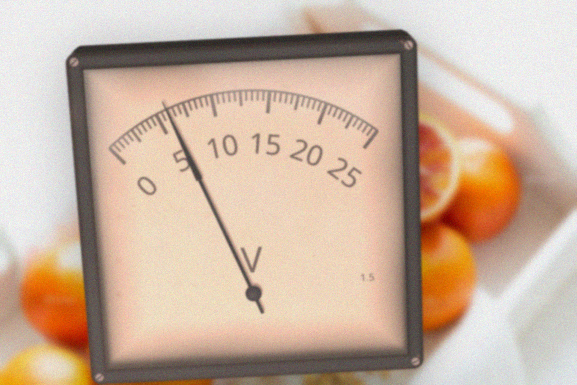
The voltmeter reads {"value": 6, "unit": "V"}
